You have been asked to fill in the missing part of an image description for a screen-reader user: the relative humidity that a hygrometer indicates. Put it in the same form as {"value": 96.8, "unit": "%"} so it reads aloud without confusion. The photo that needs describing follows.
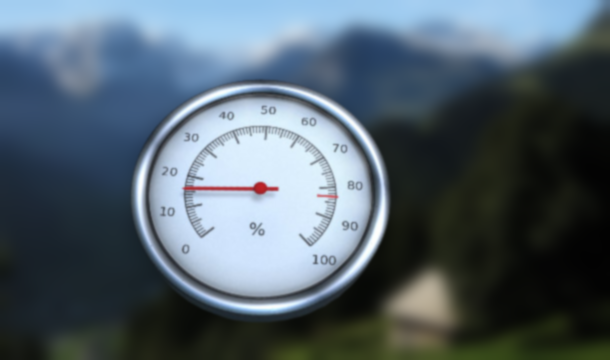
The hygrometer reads {"value": 15, "unit": "%"}
